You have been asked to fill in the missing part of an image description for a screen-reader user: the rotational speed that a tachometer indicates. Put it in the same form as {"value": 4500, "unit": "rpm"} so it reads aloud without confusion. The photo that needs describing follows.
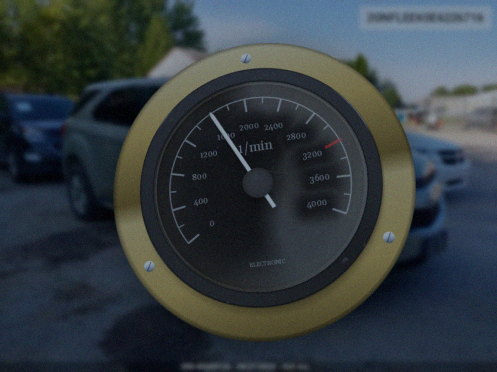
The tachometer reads {"value": 1600, "unit": "rpm"}
